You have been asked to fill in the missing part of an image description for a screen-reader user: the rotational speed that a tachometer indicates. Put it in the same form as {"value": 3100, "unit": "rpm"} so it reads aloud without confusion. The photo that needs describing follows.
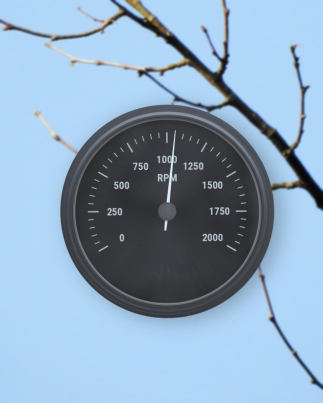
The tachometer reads {"value": 1050, "unit": "rpm"}
